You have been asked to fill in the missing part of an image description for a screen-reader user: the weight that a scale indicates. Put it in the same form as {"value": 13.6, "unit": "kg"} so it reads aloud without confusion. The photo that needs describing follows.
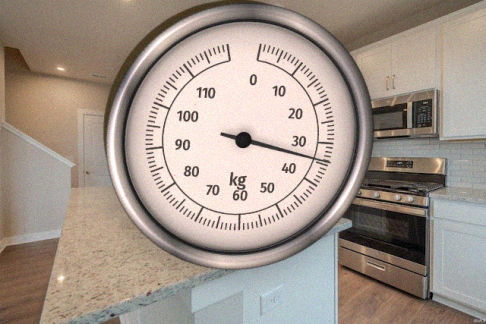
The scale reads {"value": 34, "unit": "kg"}
